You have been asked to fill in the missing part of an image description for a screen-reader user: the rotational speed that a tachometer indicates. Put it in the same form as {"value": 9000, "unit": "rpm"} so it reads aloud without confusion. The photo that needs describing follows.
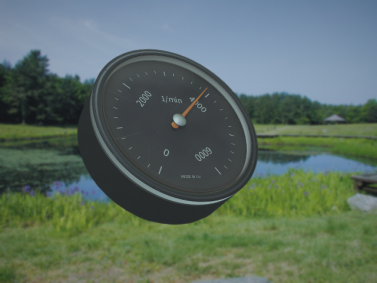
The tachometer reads {"value": 3900, "unit": "rpm"}
